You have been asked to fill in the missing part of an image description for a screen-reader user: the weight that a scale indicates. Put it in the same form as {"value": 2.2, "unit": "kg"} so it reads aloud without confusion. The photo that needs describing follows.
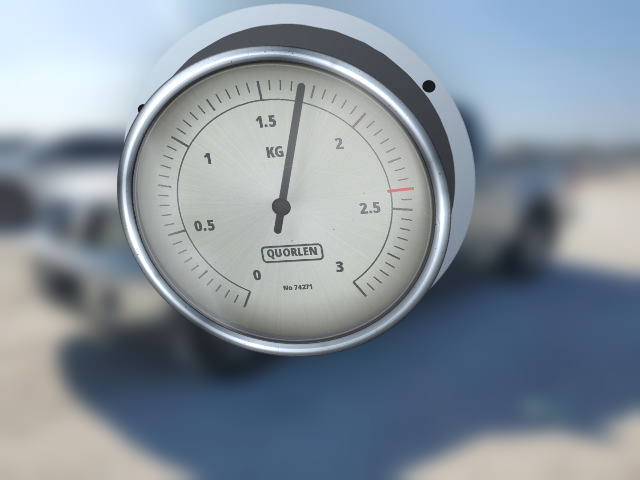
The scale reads {"value": 1.7, "unit": "kg"}
